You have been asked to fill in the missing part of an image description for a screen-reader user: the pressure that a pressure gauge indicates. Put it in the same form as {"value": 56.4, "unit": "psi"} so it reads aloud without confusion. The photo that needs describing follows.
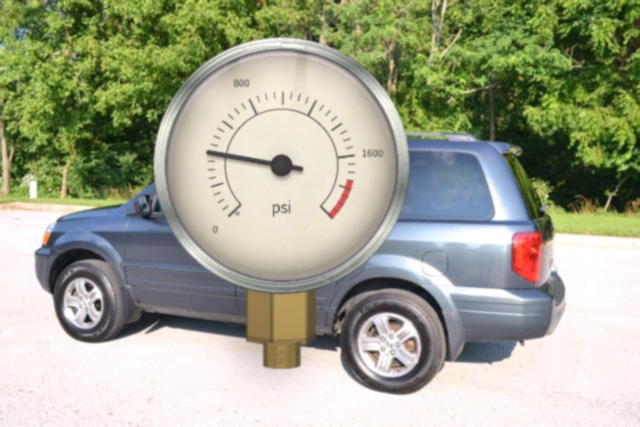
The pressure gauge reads {"value": 400, "unit": "psi"}
